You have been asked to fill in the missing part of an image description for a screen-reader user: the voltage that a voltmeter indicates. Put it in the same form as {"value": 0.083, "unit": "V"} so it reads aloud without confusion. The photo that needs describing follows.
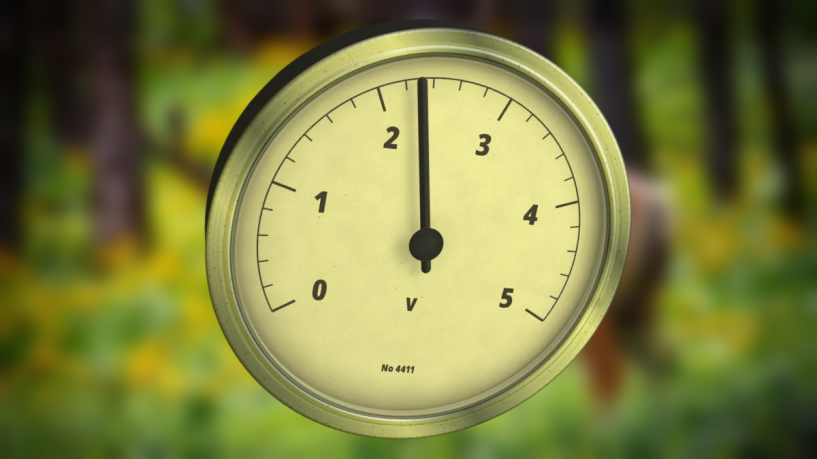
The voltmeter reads {"value": 2.3, "unit": "V"}
